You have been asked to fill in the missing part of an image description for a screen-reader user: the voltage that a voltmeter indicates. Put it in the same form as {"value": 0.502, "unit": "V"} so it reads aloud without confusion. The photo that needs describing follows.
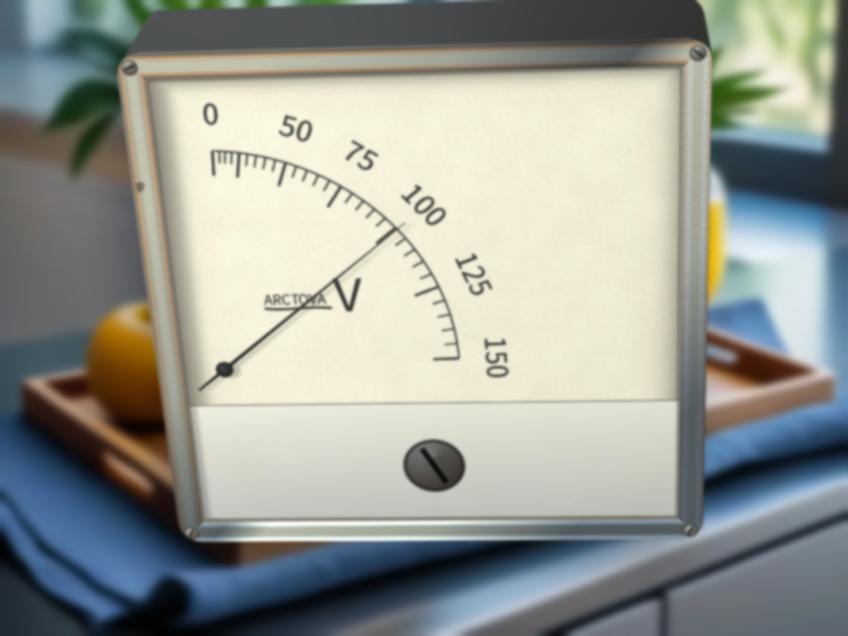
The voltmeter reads {"value": 100, "unit": "V"}
